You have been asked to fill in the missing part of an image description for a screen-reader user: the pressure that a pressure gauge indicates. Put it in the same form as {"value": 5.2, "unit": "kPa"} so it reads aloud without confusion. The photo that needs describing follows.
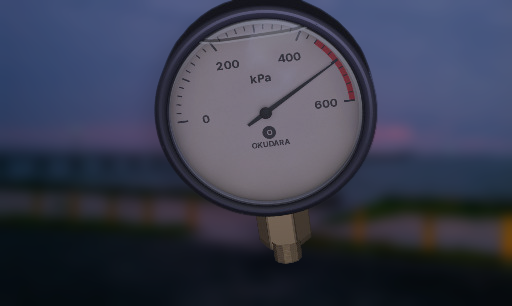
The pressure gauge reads {"value": 500, "unit": "kPa"}
